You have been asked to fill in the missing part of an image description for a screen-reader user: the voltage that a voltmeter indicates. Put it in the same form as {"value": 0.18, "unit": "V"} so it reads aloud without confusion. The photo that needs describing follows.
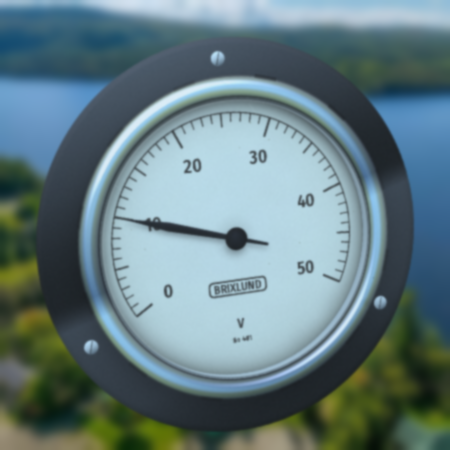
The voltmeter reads {"value": 10, "unit": "V"}
